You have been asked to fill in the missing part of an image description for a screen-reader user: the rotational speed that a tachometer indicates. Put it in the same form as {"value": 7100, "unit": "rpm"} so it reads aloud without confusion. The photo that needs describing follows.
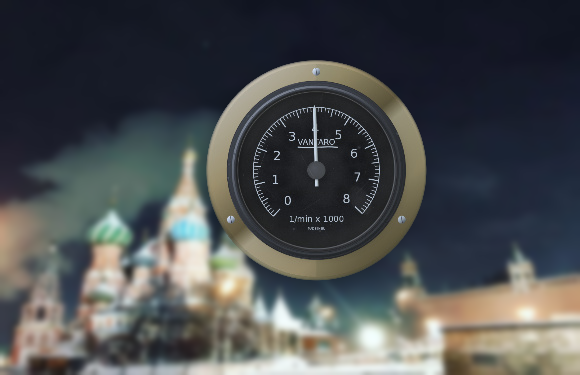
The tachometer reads {"value": 4000, "unit": "rpm"}
